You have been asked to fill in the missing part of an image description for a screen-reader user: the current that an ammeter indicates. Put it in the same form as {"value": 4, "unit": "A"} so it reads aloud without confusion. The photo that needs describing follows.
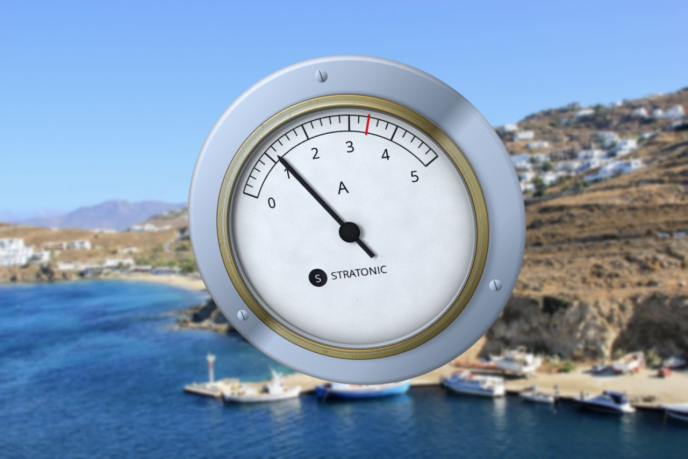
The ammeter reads {"value": 1.2, "unit": "A"}
